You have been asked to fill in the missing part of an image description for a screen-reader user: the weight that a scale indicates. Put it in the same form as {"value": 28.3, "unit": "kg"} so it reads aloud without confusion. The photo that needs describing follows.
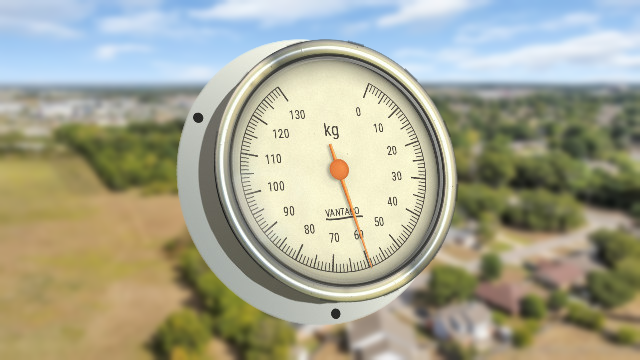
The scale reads {"value": 60, "unit": "kg"}
